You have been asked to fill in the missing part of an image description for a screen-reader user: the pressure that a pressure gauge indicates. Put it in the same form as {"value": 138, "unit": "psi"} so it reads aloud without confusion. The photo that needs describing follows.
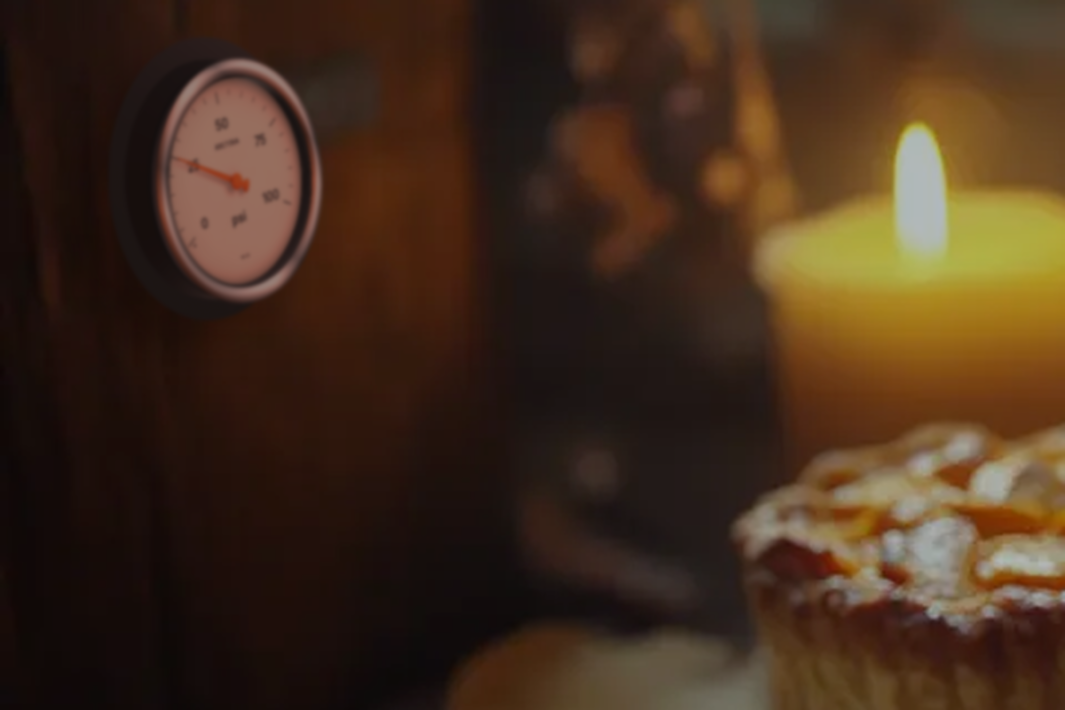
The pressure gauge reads {"value": 25, "unit": "psi"}
